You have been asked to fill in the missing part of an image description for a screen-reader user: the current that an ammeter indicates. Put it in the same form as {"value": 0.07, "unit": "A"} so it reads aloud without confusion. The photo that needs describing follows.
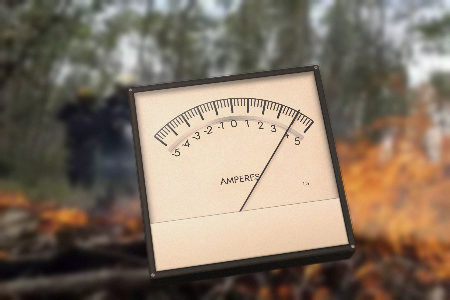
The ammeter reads {"value": 4, "unit": "A"}
